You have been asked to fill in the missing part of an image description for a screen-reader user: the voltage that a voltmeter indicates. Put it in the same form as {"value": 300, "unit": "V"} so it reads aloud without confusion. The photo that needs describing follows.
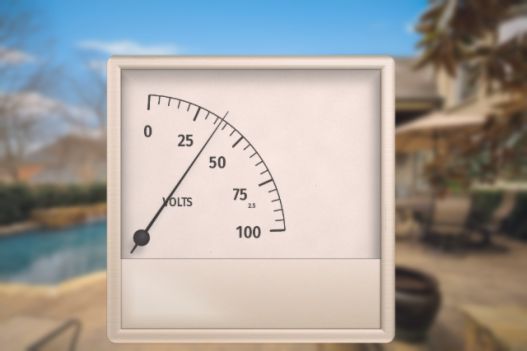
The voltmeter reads {"value": 37.5, "unit": "V"}
